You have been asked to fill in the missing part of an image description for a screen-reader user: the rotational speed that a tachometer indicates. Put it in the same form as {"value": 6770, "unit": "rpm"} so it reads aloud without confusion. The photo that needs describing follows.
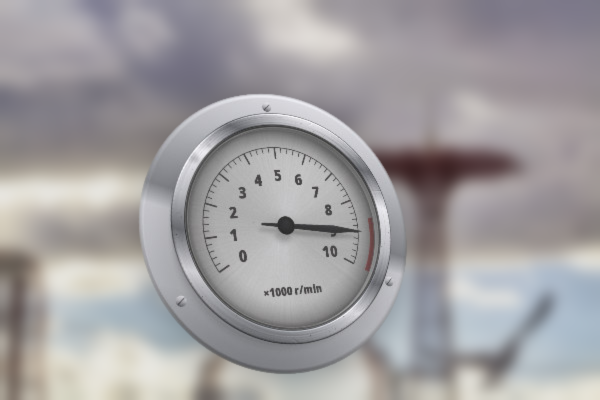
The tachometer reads {"value": 9000, "unit": "rpm"}
